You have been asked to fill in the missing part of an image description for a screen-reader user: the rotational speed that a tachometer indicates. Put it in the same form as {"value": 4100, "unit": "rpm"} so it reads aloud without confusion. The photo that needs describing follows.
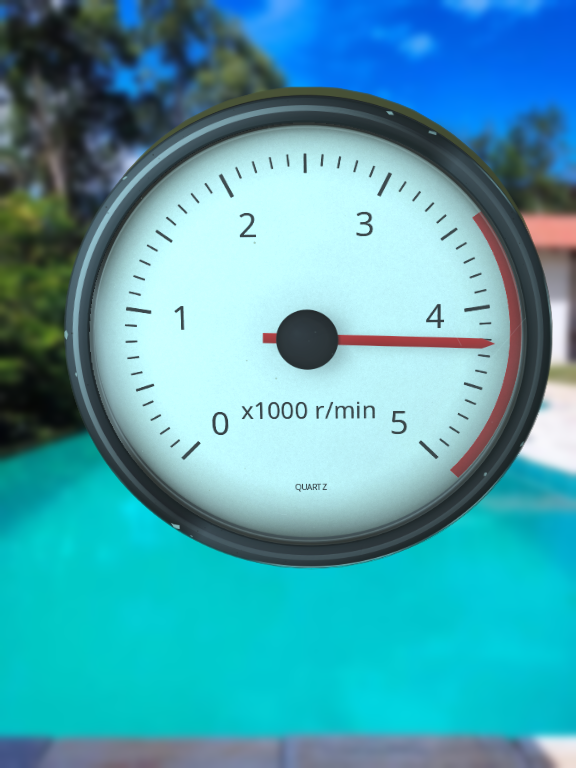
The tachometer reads {"value": 4200, "unit": "rpm"}
